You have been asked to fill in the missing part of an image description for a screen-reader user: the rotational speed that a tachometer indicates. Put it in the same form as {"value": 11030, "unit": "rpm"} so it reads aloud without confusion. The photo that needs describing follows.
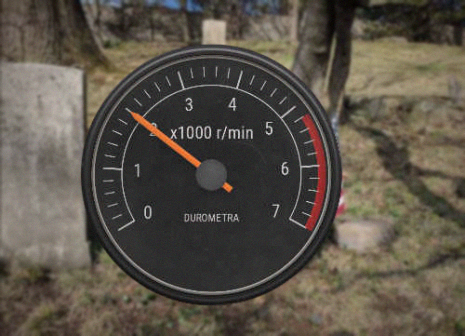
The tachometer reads {"value": 2000, "unit": "rpm"}
